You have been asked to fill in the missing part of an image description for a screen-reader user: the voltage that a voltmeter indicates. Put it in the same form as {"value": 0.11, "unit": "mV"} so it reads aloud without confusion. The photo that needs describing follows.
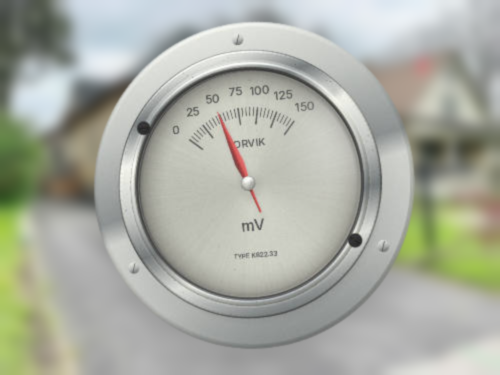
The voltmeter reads {"value": 50, "unit": "mV"}
